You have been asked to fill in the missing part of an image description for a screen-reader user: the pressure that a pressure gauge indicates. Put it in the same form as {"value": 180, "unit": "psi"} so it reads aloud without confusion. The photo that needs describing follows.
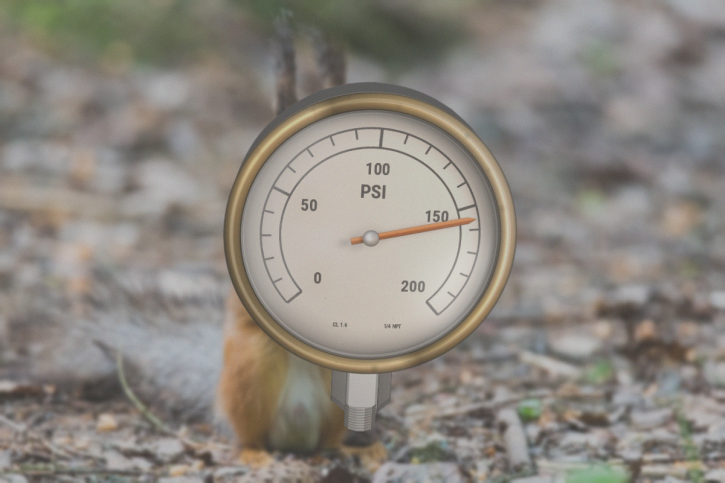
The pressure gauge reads {"value": 155, "unit": "psi"}
